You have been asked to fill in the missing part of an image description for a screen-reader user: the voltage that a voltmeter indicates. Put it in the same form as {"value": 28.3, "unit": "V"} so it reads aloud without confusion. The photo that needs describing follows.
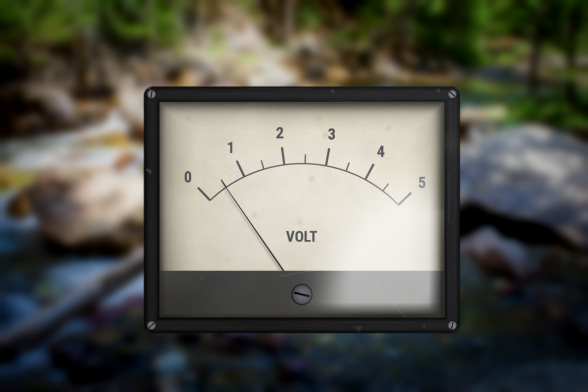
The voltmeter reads {"value": 0.5, "unit": "V"}
